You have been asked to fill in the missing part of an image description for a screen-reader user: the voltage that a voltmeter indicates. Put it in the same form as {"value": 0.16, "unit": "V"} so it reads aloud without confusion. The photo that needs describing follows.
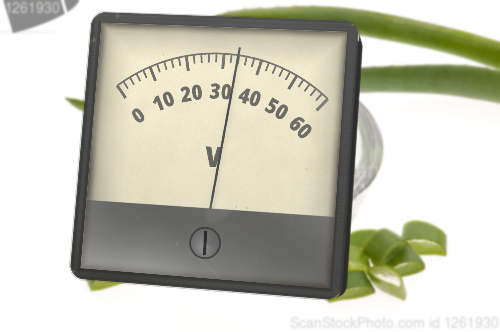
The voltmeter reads {"value": 34, "unit": "V"}
